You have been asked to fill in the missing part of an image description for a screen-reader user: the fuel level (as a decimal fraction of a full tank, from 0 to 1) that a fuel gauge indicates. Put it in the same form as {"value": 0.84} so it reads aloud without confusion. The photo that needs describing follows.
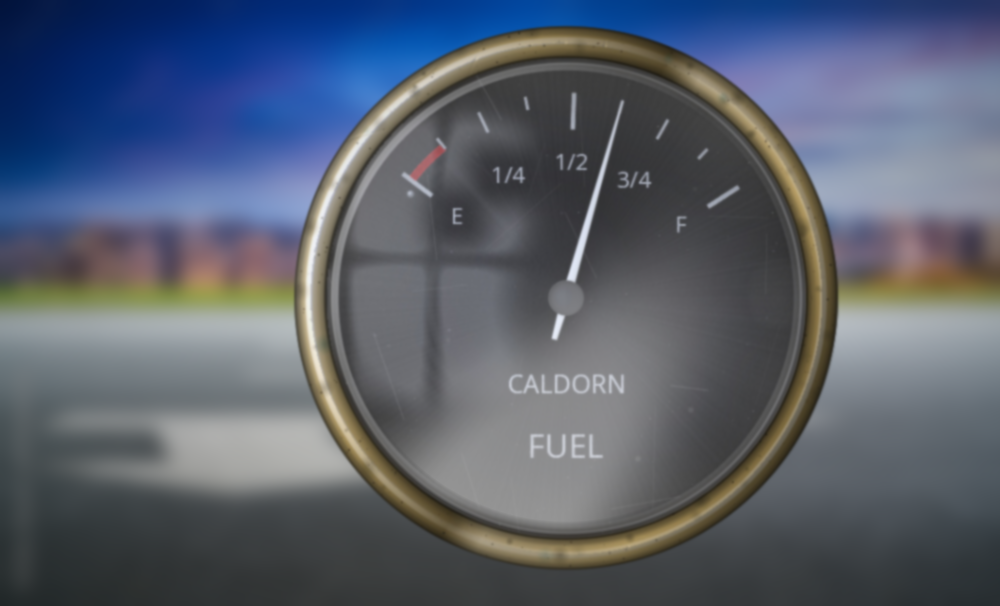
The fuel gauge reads {"value": 0.625}
